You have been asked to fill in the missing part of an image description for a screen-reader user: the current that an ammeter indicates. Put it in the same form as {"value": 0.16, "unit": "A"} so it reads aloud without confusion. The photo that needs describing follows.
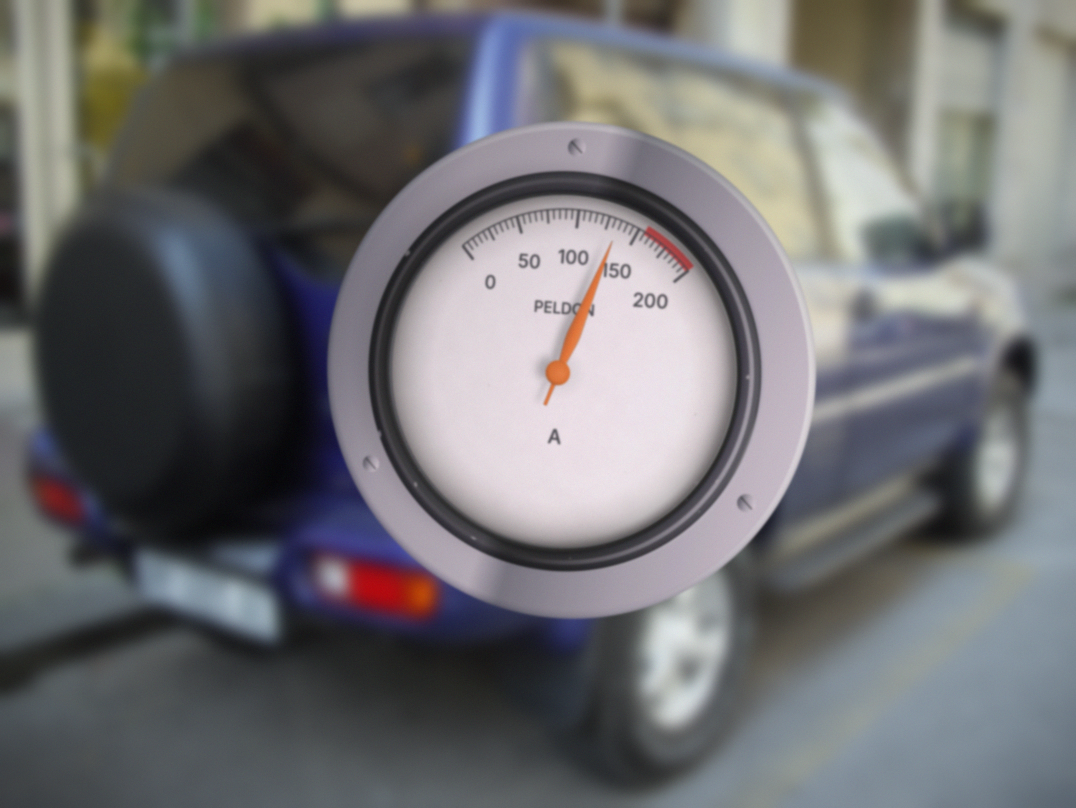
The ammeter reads {"value": 135, "unit": "A"}
